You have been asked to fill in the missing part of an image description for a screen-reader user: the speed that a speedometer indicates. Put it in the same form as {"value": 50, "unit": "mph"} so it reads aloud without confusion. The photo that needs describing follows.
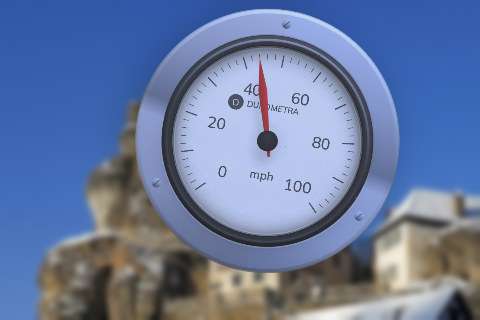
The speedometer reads {"value": 44, "unit": "mph"}
